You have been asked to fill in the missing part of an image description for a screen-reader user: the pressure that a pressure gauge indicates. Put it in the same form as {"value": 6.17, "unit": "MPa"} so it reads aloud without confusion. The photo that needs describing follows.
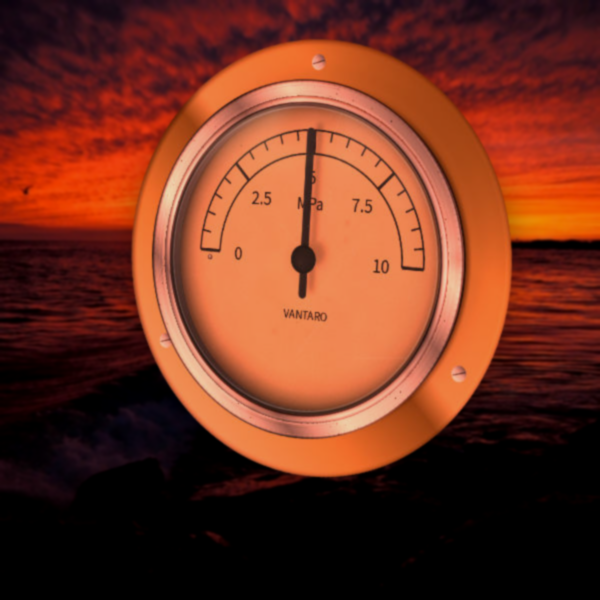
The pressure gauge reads {"value": 5, "unit": "MPa"}
